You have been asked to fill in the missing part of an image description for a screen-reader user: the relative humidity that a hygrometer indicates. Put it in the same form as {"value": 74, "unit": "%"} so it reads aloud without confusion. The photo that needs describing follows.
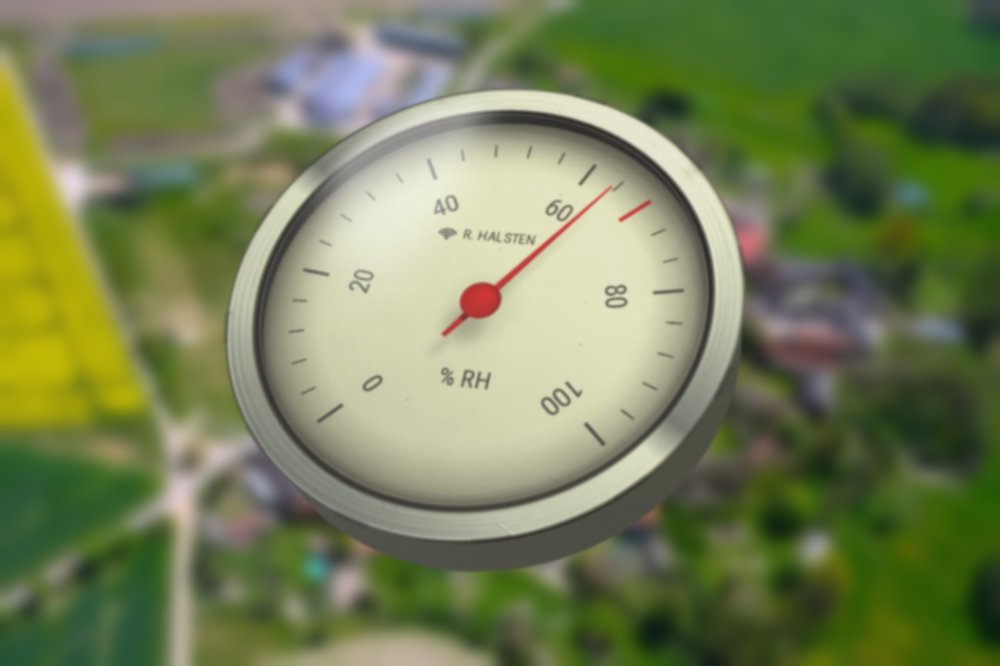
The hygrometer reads {"value": 64, "unit": "%"}
